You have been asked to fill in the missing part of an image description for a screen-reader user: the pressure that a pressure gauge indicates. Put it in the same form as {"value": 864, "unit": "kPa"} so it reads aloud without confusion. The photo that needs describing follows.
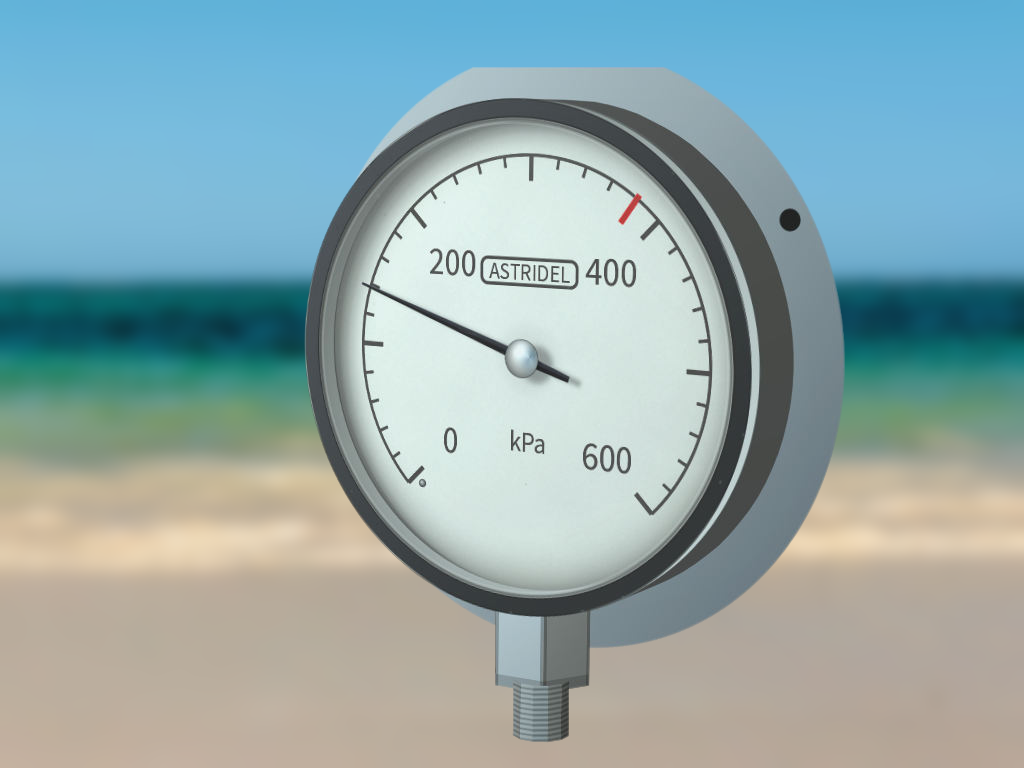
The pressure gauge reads {"value": 140, "unit": "kPa"}
